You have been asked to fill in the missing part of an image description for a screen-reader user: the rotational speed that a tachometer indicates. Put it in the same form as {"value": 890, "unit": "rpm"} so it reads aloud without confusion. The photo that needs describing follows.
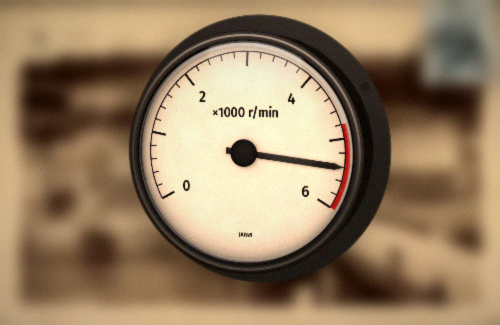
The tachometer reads {"value": 5400, "unit": "rpm"}
